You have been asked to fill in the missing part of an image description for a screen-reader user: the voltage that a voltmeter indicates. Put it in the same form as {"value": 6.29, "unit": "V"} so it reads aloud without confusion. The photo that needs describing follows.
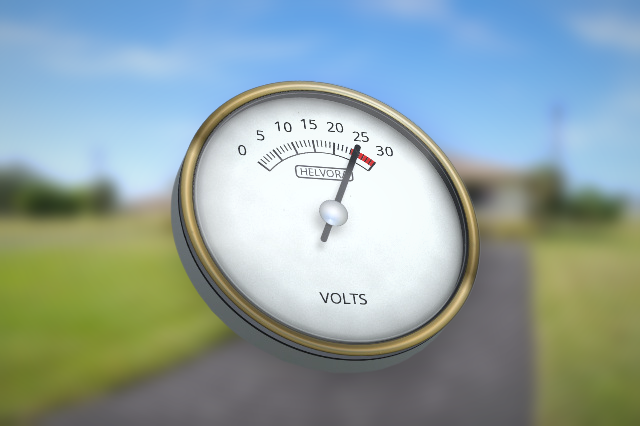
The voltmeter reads {"value": 25, "unit": "V"}
